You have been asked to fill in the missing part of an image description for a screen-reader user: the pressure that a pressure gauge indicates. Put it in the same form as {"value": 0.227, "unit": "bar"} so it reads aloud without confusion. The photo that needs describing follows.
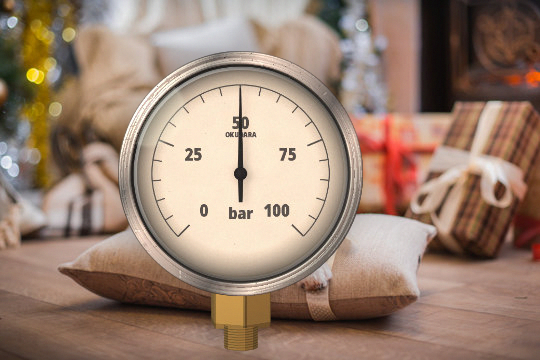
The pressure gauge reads {"value": 50, "unit": "bar"}
